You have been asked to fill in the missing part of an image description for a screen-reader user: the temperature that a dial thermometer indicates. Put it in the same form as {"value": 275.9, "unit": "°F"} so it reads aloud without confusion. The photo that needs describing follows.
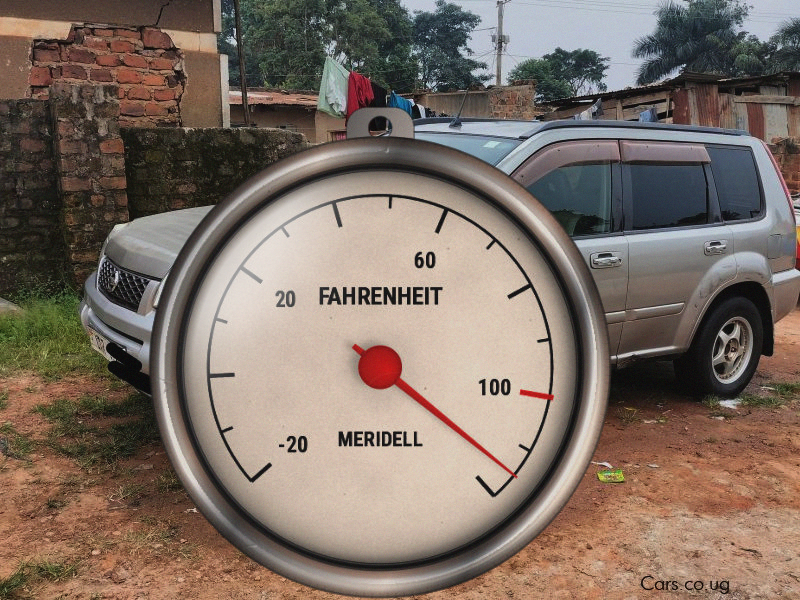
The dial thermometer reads {"value": 115, "unit": "°F"}
